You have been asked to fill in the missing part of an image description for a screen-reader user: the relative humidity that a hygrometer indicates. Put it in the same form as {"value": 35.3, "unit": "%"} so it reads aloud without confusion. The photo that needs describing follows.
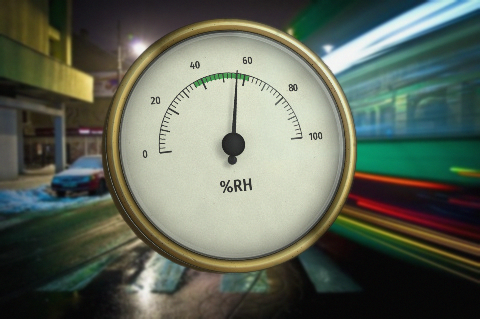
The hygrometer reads {"value": 56, "unit": "%"}
